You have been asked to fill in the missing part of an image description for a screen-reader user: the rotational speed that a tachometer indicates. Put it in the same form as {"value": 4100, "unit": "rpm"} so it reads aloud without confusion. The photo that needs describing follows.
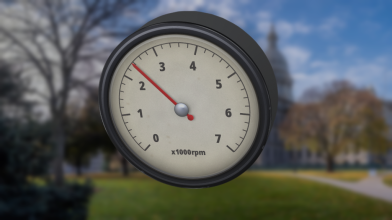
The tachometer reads {"value": 2400, "unit": "rpm"}
